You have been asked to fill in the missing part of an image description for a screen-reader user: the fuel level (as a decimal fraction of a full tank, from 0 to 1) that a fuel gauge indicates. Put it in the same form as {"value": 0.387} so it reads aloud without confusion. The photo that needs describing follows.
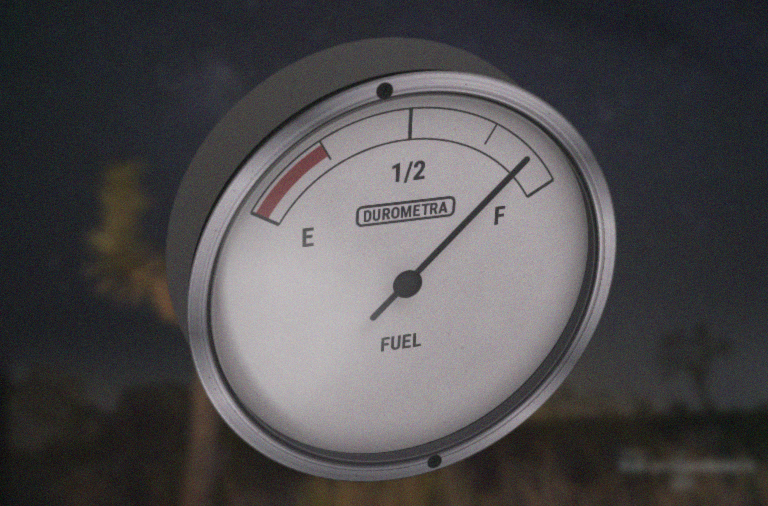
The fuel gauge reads {"value": 0.875}
